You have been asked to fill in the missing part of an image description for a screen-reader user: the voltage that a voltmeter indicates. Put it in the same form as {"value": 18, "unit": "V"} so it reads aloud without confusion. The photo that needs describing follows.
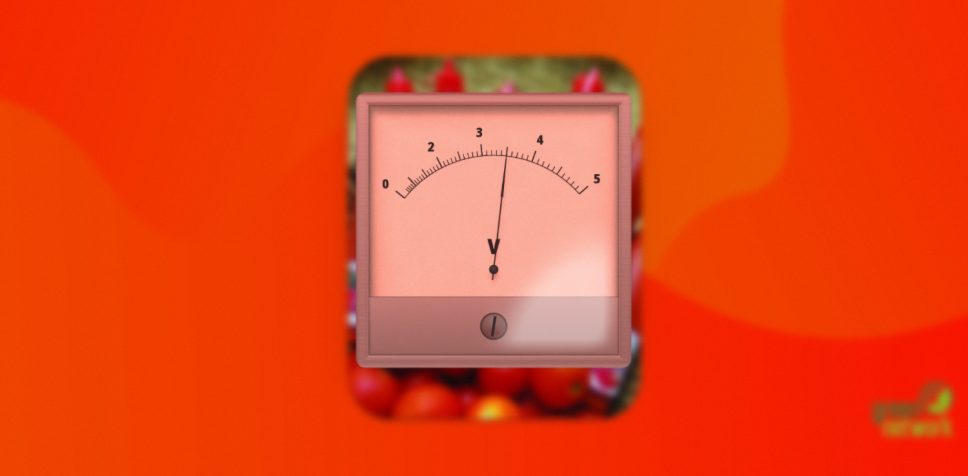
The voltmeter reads {"value": 3.5, "unit": "V"}
